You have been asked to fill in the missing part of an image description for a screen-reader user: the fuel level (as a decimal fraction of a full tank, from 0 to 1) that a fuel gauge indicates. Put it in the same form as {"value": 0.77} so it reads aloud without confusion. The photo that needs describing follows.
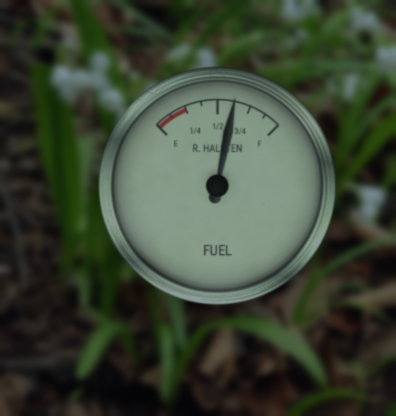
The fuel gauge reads {"value": 0.625}
